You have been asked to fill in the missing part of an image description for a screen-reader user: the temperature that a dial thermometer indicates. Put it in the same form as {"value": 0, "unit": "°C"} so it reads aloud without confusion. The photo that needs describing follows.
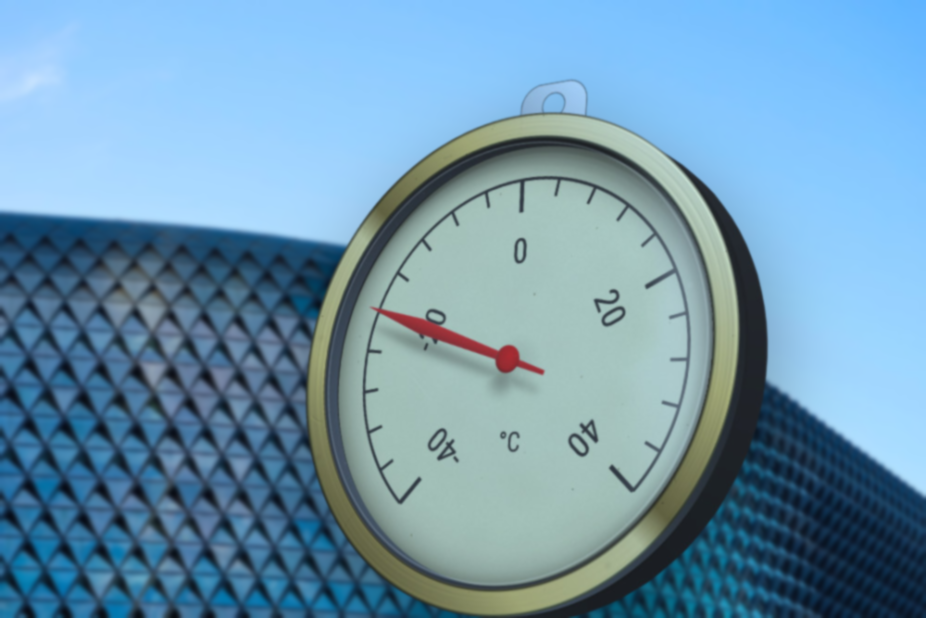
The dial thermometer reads {"value": -20, "unit": "°C"}
